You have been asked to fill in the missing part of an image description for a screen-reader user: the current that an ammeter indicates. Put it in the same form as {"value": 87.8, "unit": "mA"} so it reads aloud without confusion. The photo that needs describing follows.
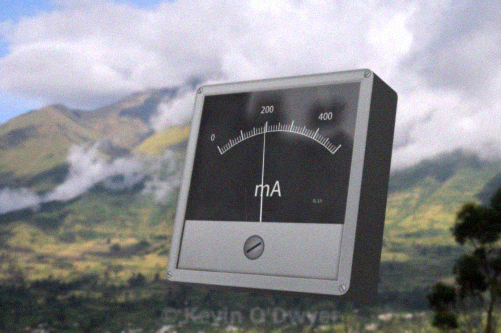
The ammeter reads {"value": 200, "unit": "mA"}
